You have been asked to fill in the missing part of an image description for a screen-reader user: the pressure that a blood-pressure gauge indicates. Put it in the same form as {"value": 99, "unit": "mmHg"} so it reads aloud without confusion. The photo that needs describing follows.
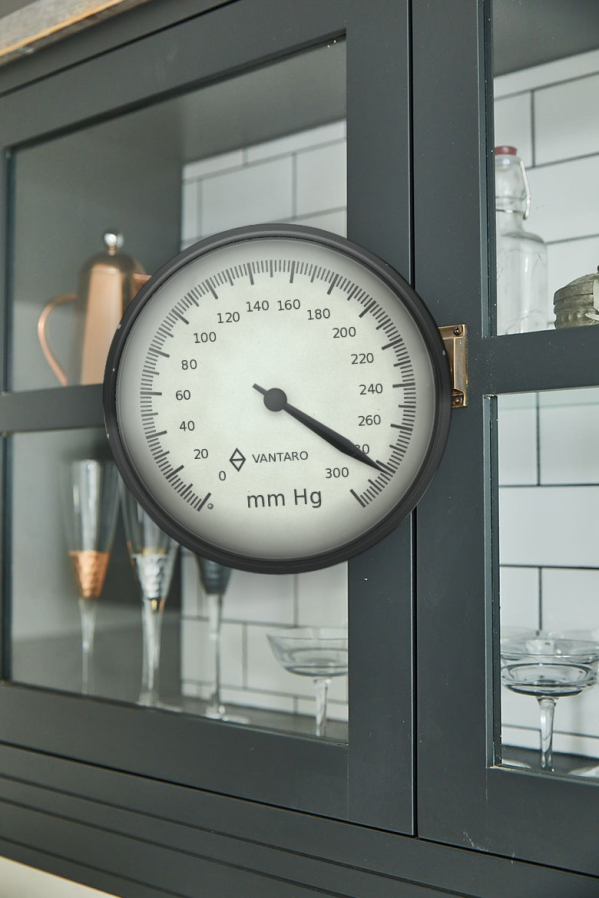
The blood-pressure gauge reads {"value": 282, "unit": "mmHg"}
